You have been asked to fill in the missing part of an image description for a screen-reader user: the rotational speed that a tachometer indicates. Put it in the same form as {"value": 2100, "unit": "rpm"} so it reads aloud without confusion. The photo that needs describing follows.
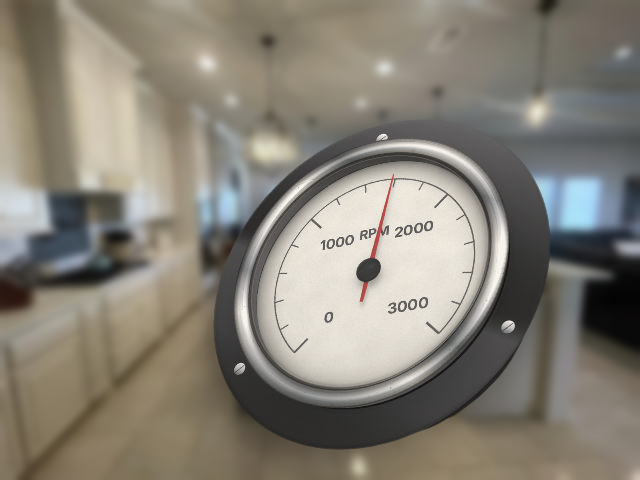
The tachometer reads {"value": 1600, "unit": "rpm"}
